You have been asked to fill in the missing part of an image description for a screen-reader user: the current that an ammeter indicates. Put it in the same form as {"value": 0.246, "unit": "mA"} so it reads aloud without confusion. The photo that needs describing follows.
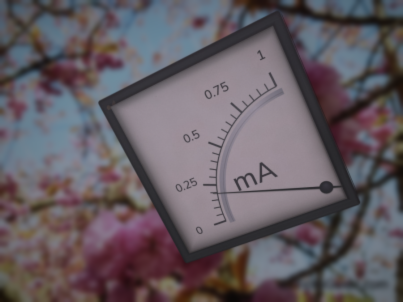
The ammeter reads {"value": 0.2, "unit": "mA"}
